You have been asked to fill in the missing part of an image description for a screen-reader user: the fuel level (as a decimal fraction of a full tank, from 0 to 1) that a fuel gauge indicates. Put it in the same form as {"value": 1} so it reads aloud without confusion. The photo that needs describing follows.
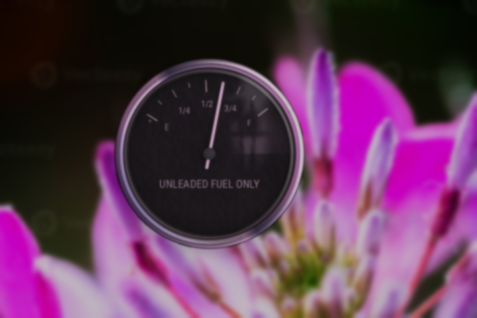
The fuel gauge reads {"value": 0.625}
